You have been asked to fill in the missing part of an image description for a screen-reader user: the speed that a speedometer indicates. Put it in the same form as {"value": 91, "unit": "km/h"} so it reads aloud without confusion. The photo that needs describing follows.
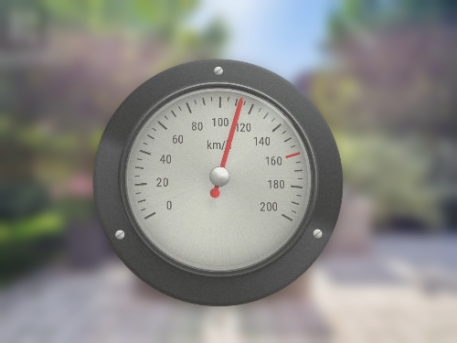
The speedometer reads {"value": 112.5, "unit": "km/h"}
